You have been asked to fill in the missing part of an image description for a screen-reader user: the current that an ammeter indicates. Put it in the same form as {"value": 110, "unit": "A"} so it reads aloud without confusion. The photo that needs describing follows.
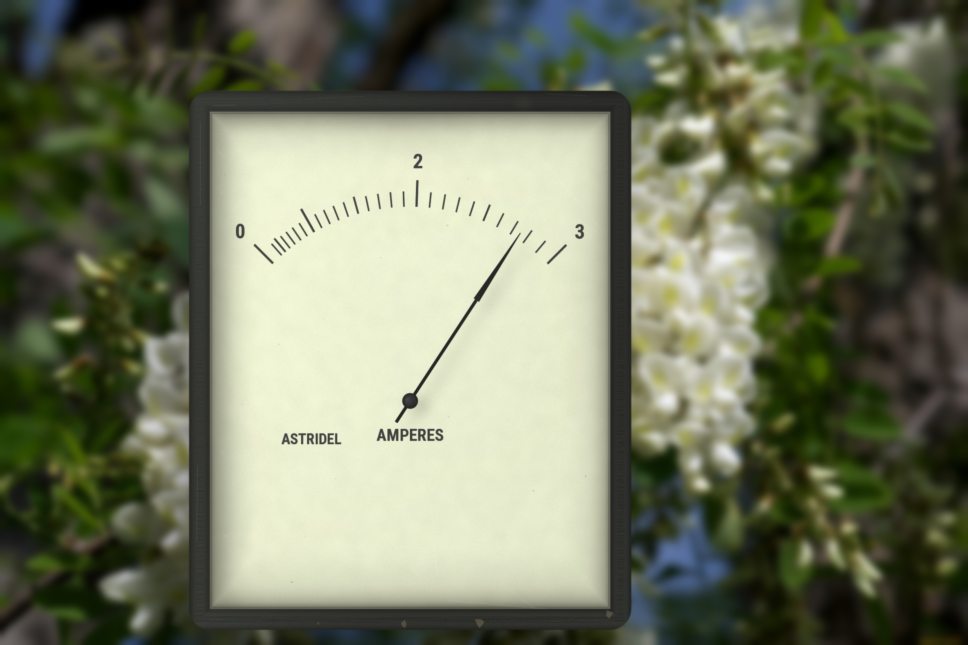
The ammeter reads {"value": 2.75, "unit": "A"}
